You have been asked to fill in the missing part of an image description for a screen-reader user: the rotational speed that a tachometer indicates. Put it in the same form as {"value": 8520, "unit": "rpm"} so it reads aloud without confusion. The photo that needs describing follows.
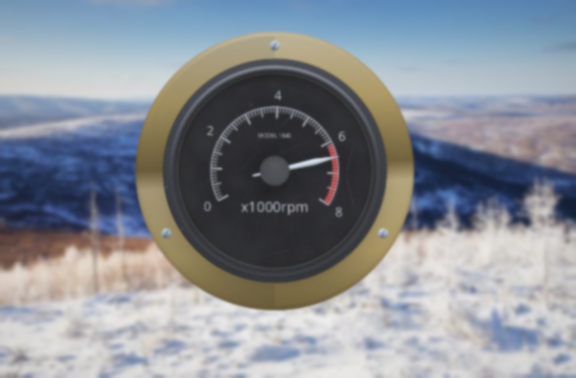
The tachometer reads {"value": 6500, "unit": "rpm"}
